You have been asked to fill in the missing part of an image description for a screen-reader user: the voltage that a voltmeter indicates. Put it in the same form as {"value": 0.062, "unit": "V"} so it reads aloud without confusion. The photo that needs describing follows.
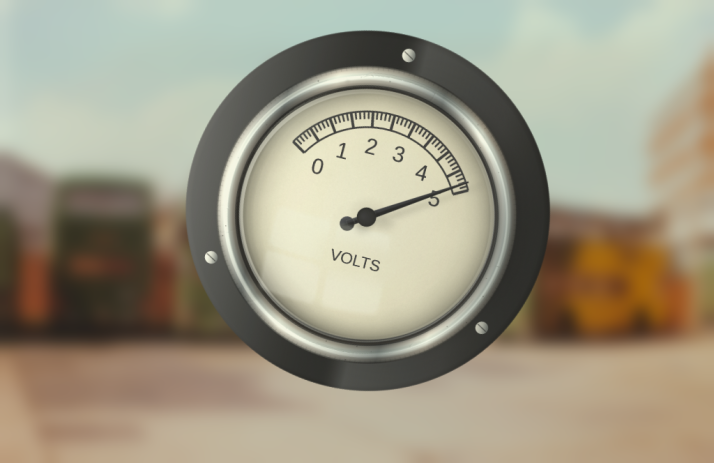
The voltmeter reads {"value": 4.8, "unit": "V"}
